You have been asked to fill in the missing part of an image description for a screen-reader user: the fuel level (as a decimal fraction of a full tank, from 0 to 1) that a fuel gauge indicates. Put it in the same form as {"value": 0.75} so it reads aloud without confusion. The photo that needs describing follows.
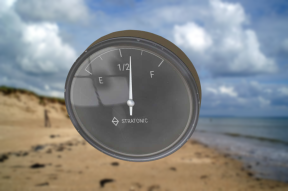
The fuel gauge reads {"value": 0.625}
